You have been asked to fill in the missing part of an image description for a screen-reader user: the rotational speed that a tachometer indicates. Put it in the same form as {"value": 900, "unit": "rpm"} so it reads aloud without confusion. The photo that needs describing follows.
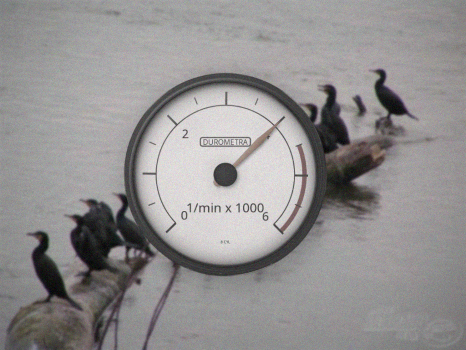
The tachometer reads {"value": 4000, "unit": "rpm"}
